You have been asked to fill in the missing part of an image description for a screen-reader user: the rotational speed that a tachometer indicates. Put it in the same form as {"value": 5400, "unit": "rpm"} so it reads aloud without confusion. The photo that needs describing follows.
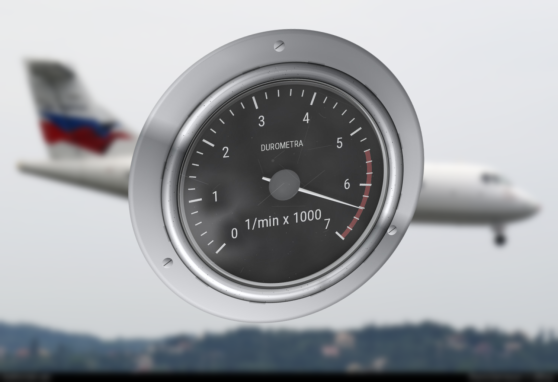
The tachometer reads {"value": 6400, "unit": "rpm"}
